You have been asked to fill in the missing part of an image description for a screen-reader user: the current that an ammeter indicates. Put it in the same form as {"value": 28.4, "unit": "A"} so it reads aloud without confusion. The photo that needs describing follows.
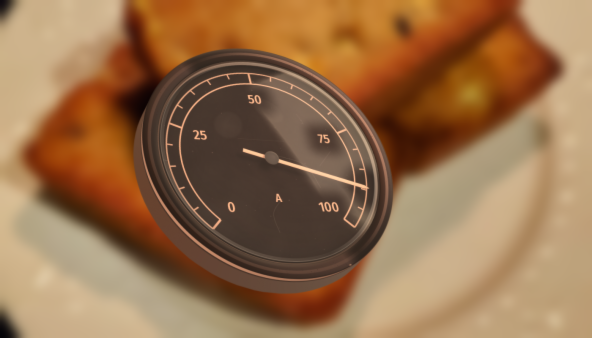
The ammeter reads {"value": 90, "unit": "A"}
